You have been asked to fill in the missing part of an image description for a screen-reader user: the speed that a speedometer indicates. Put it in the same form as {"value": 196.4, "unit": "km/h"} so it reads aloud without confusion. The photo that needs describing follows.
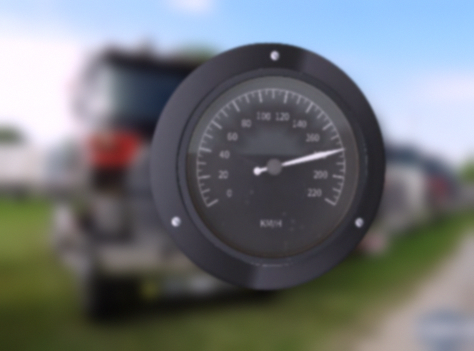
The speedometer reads {"value": 180, "unit": "km/h"}
